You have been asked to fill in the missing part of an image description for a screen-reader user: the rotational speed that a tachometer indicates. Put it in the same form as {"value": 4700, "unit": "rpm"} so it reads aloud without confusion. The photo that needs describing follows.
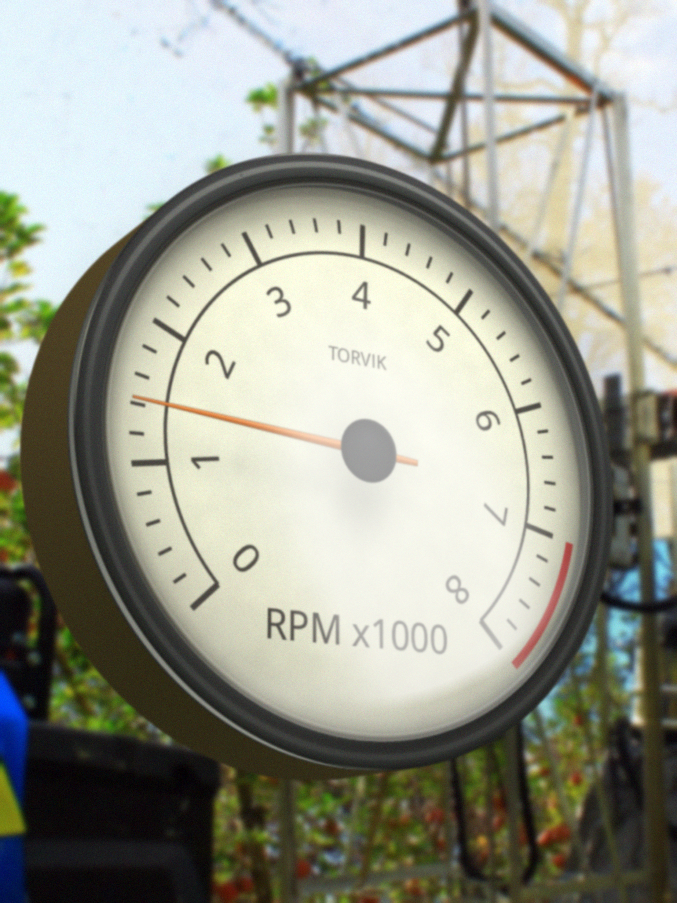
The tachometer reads {"value": 1400, "unit": "rpm"}
